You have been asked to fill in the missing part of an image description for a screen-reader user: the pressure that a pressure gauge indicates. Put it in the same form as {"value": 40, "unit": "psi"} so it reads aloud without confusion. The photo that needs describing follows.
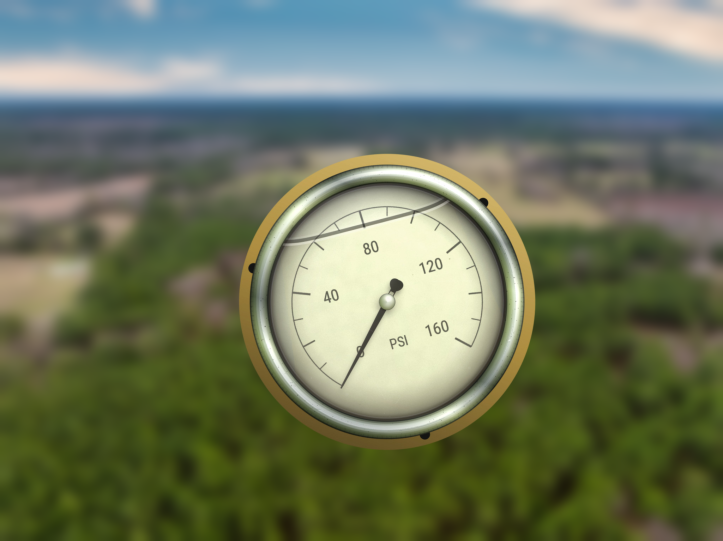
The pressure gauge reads {"value": 0, "unit": "psi"}
